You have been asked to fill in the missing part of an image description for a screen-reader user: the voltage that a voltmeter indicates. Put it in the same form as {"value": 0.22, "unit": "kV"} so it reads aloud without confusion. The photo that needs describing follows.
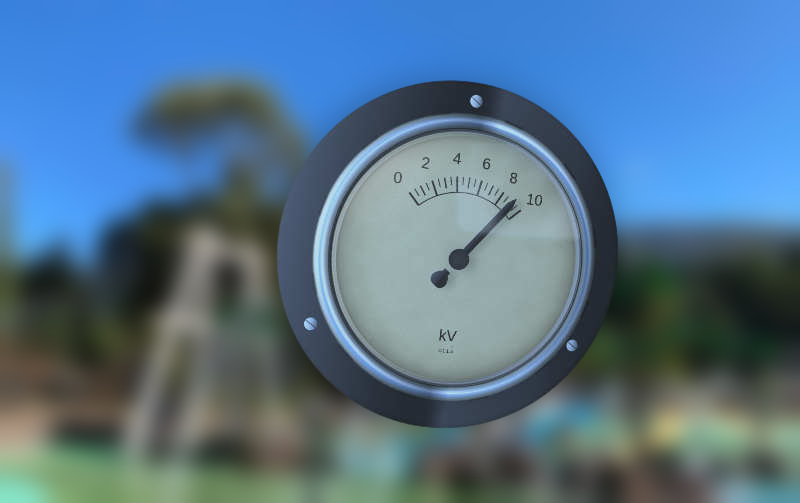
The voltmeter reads {"value": 9, "unit": "kV"}
